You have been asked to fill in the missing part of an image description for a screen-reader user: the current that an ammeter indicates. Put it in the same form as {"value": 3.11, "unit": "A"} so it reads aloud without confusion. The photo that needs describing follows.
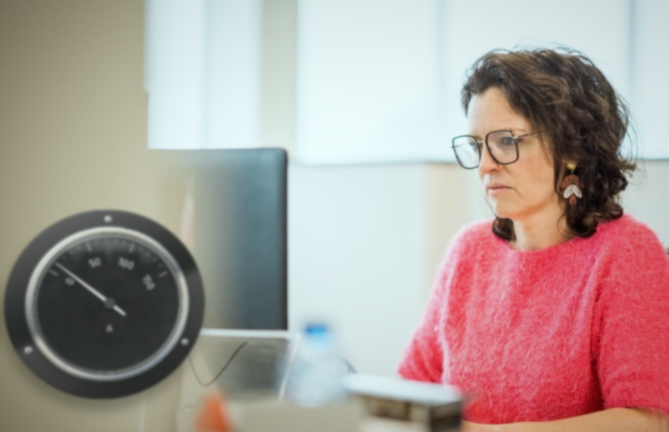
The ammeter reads {"value": 10, "unit": "A"}
